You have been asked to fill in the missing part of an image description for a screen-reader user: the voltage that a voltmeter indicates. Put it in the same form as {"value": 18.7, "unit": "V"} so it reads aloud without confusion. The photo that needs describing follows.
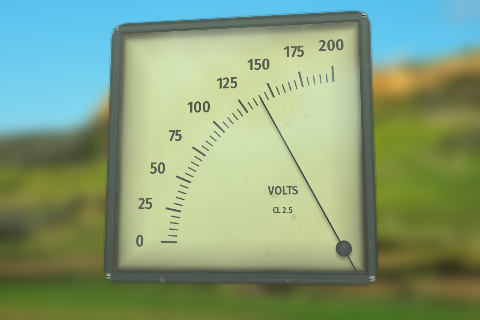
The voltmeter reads {"value": 140, "unit": "V"}
